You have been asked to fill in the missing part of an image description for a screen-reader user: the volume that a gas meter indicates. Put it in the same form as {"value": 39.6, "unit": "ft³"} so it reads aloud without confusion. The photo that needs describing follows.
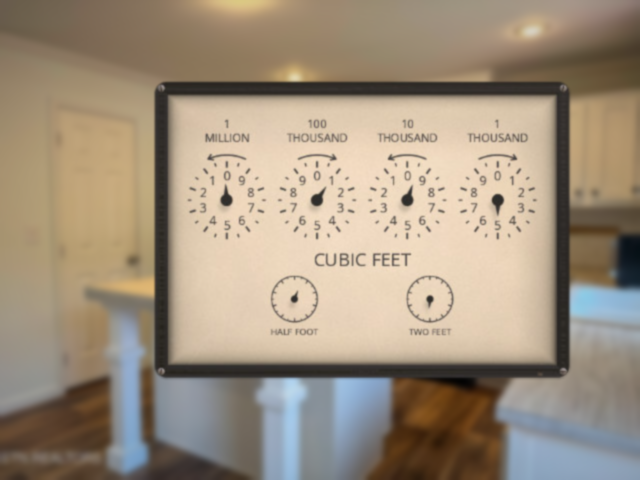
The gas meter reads {"value": 9500, "unit": "ft³"}
